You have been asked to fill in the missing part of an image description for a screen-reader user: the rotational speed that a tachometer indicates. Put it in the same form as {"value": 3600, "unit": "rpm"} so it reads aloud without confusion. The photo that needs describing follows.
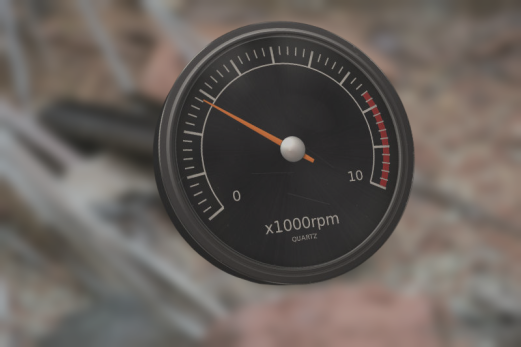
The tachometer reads {"value": 2800, "unit": "rpm"}
